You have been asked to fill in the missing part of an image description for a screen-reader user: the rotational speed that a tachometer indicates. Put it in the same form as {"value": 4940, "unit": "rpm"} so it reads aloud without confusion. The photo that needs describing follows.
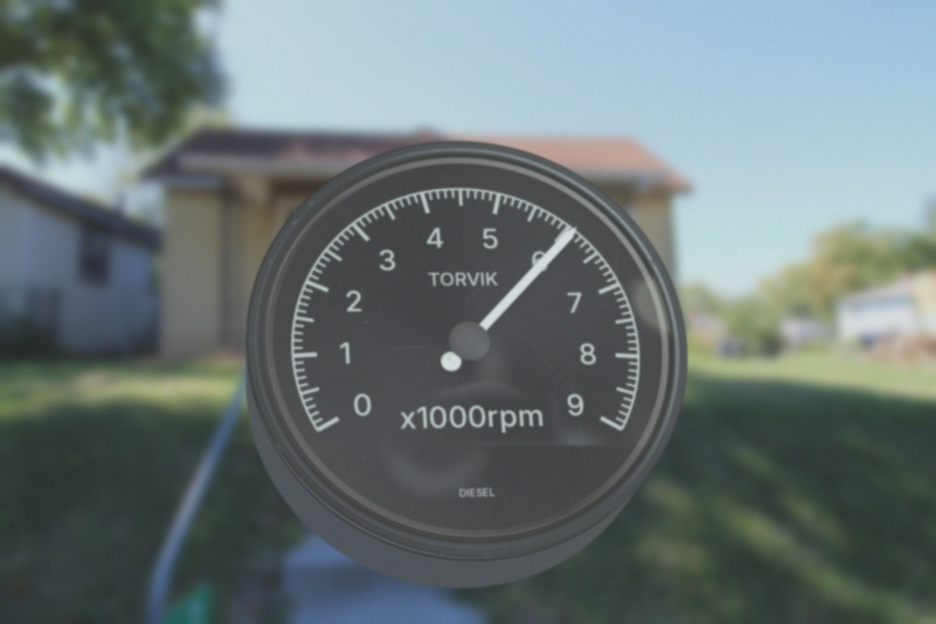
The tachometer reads {"value": 6100, "unit": "rpm"}
